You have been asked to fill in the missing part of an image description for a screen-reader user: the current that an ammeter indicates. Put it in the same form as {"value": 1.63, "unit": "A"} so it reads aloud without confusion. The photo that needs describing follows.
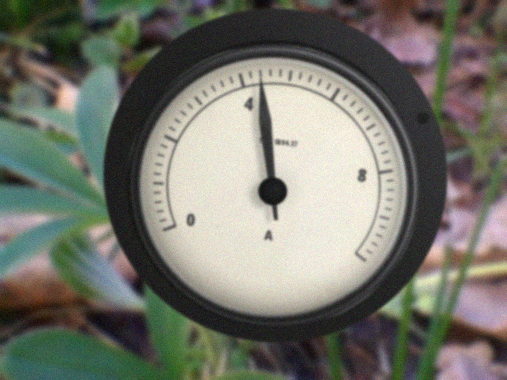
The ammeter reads {"value": 4.4, "unit": "A"}
